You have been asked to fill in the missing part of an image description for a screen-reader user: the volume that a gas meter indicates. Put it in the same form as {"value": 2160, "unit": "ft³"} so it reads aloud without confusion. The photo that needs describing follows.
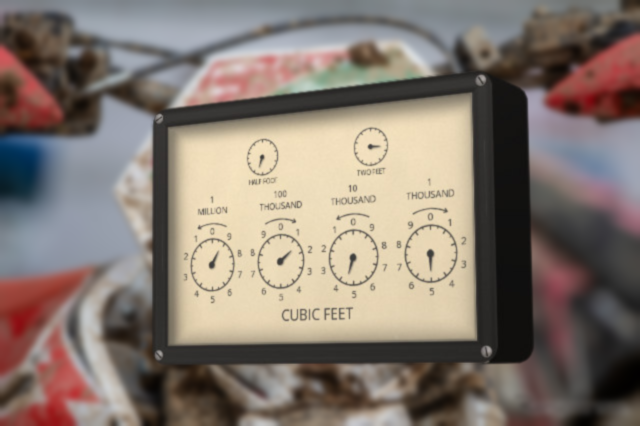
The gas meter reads {"value": 914500, "unit": "ft³"}
